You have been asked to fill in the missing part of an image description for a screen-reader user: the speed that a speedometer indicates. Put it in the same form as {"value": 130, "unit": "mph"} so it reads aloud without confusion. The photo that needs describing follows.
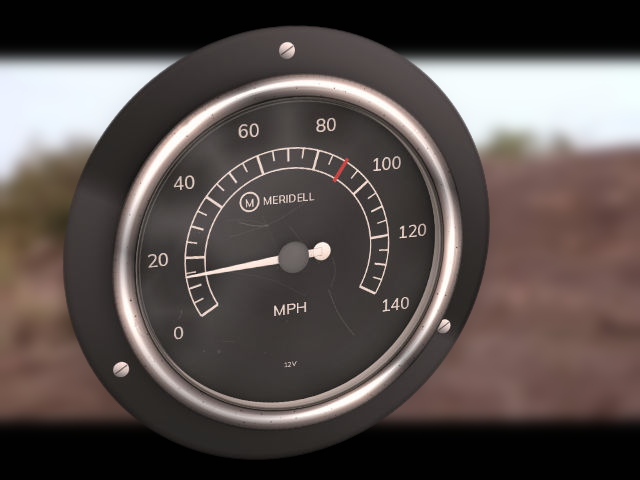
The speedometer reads {"value": 15, "unit": "mph"}
